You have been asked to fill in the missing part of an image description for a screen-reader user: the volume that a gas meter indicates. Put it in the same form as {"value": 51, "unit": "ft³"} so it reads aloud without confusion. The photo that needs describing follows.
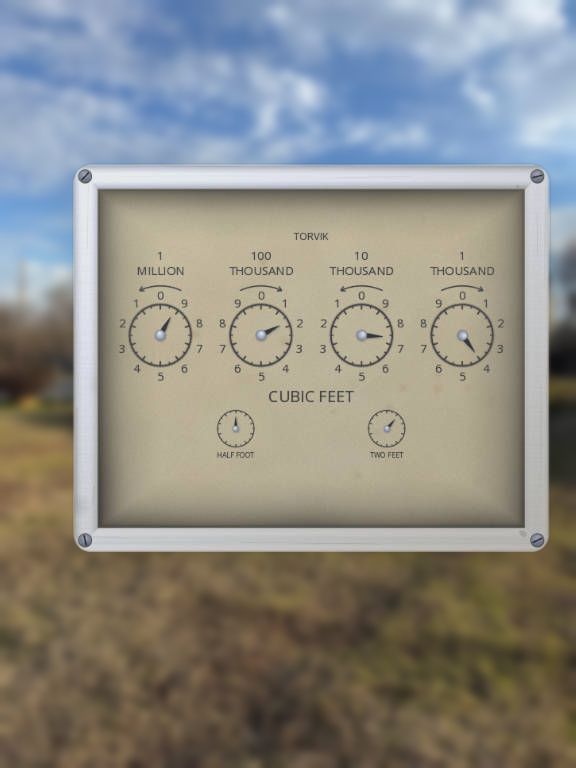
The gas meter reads {"value": 917400, "unit": "ft³"}
